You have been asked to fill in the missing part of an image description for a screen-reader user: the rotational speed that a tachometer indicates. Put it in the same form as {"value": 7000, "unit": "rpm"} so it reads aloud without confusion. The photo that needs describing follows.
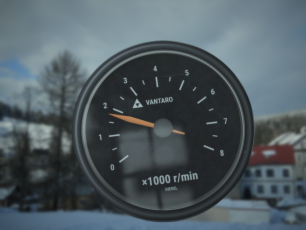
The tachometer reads {"value": 1750, "unit": "rpm"}
